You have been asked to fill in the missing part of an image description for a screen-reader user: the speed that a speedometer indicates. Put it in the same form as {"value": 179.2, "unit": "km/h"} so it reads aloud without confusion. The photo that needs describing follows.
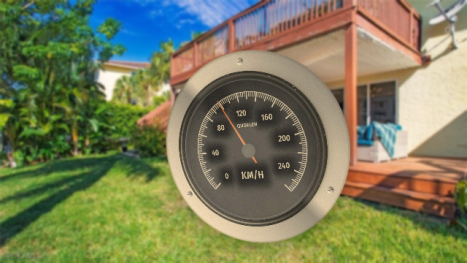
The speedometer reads {"value": 100, "unit": "km/h"}
